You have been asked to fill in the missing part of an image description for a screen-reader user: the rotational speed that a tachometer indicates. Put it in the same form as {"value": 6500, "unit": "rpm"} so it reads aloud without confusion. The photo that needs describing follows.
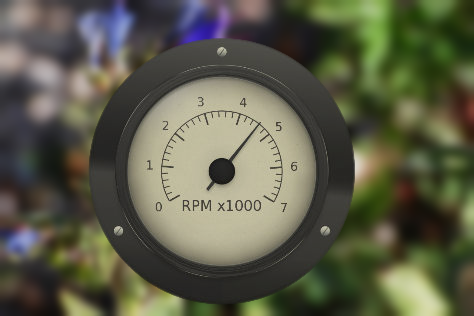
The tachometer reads {"value": 4600, "unit": "rpm"}
